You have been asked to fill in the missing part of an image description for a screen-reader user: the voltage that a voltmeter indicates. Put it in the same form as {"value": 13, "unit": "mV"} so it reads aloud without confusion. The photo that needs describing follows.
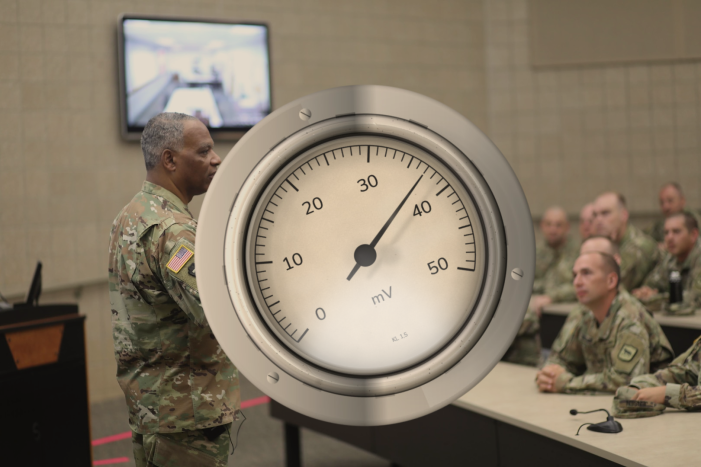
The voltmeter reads {"value": 37, "unit": "mV"}
